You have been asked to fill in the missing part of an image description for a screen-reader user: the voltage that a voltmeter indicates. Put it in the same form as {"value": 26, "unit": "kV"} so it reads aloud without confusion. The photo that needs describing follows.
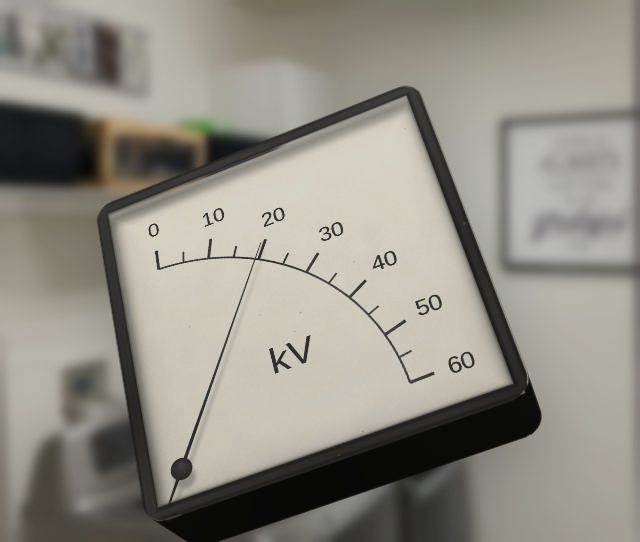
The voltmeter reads {"value": 20, "unit": "kV"}
